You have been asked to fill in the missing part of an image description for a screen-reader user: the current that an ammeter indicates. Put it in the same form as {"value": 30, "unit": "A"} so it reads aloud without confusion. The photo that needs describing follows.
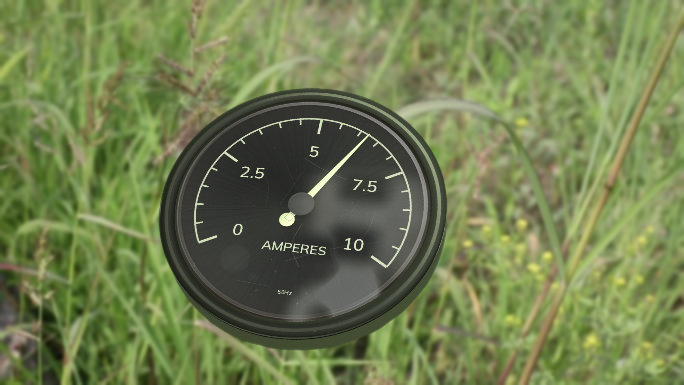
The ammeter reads {"value": 6.25, "unit": "A"}
